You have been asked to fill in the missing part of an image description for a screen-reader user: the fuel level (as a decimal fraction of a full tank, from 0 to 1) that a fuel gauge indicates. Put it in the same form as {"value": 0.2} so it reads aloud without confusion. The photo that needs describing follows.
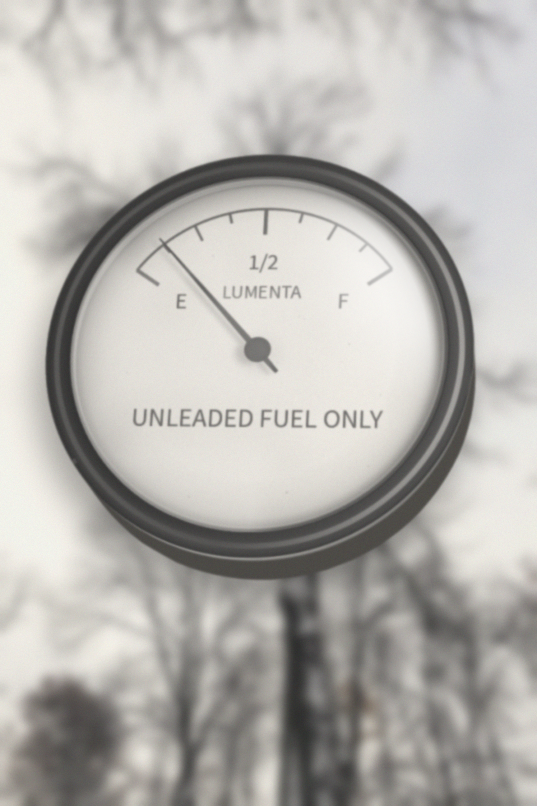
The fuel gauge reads {"value": 0.125}
